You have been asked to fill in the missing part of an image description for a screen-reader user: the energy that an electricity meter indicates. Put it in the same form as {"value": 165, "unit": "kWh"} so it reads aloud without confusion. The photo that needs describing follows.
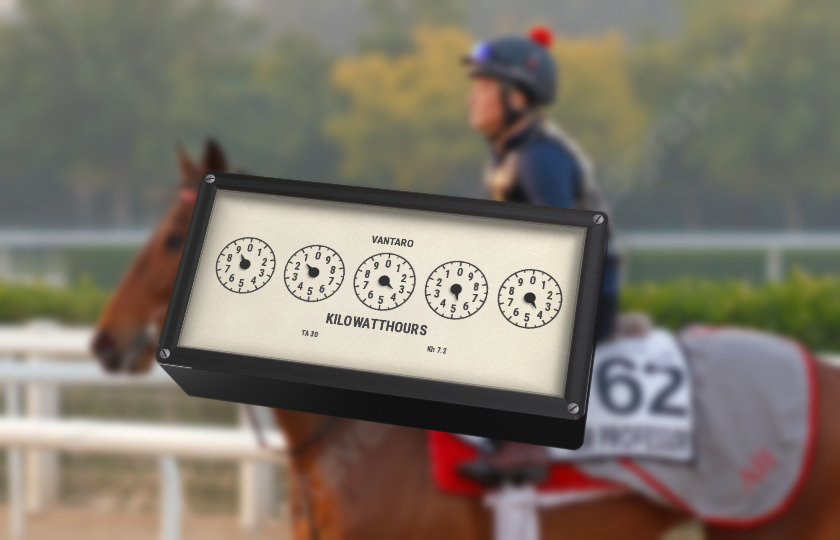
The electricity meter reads {"value": 91354, "unit": "kWh"}
